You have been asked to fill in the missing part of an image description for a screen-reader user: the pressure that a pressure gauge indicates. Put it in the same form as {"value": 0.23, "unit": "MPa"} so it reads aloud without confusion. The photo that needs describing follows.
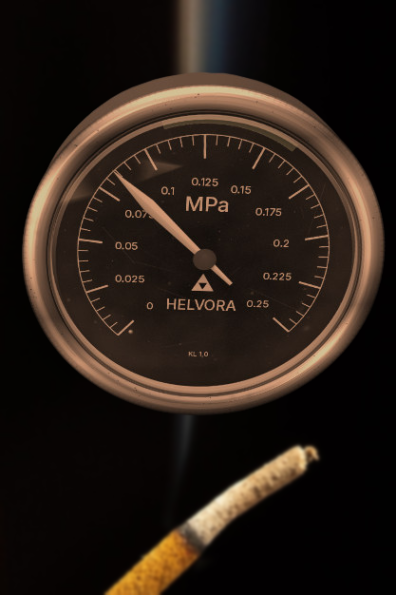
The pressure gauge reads {"value": 0.085, "unit": "MPa"}
